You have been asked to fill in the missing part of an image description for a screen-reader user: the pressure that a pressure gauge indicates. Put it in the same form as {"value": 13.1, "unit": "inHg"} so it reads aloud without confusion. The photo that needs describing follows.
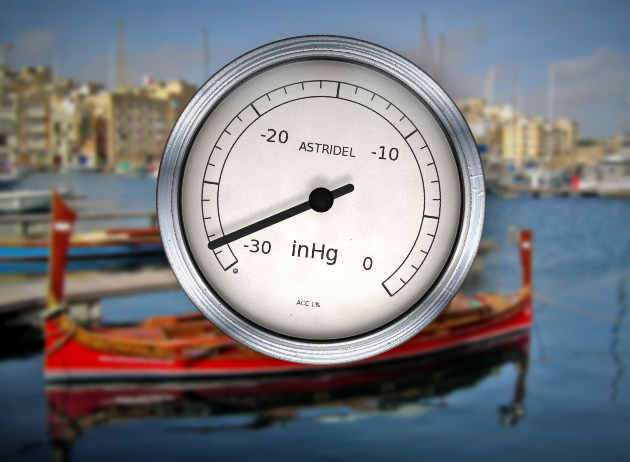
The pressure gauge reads {"value": -28.5, "unit": "inHg"}
